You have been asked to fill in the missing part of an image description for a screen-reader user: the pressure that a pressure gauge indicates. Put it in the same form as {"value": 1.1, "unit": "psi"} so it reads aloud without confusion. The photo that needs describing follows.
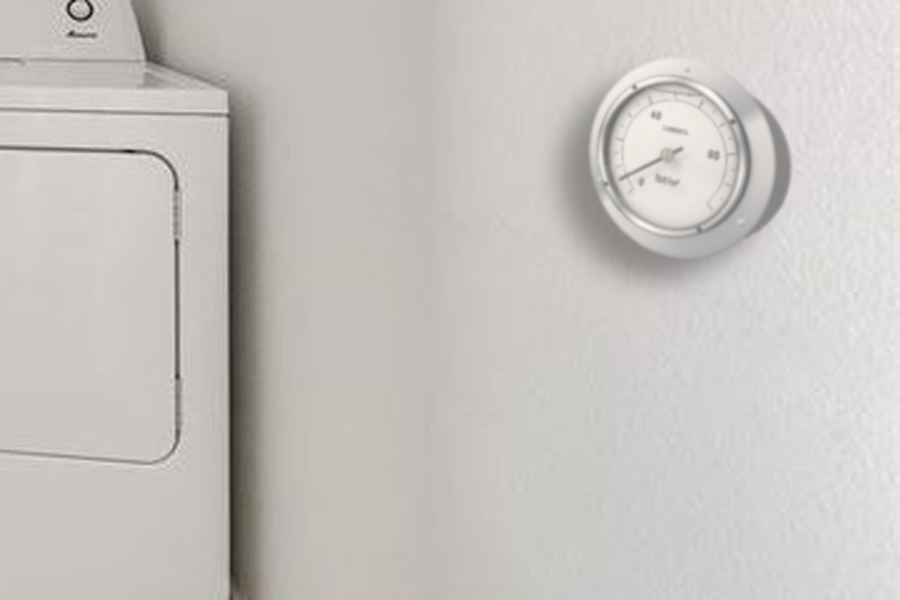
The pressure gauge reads {"value": 5, "unit": "psi"}
